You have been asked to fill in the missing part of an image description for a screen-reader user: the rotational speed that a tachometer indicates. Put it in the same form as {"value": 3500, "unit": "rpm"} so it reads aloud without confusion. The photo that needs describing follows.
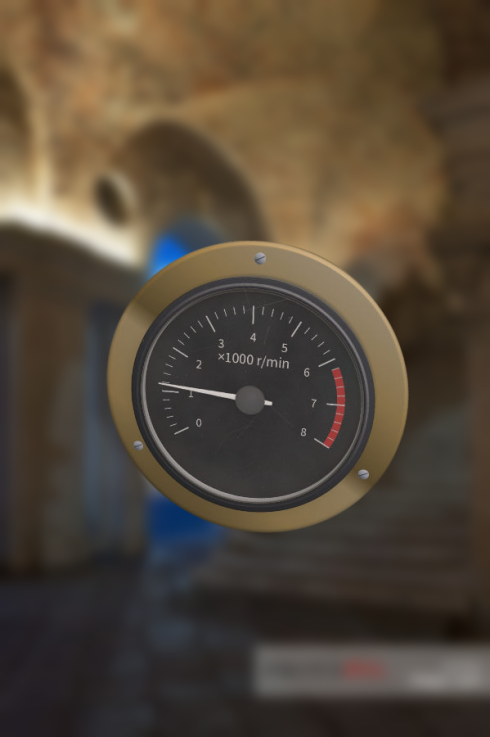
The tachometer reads {"value": 1200, "unit": "rpm"}
